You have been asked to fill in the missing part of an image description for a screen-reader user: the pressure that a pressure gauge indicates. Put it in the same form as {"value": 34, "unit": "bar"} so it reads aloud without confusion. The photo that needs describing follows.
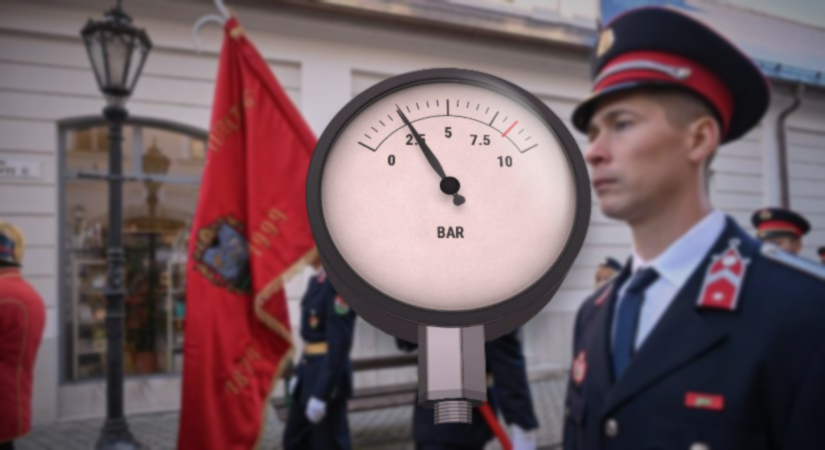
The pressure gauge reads {"value": 2.5, "unit": "bar"}
